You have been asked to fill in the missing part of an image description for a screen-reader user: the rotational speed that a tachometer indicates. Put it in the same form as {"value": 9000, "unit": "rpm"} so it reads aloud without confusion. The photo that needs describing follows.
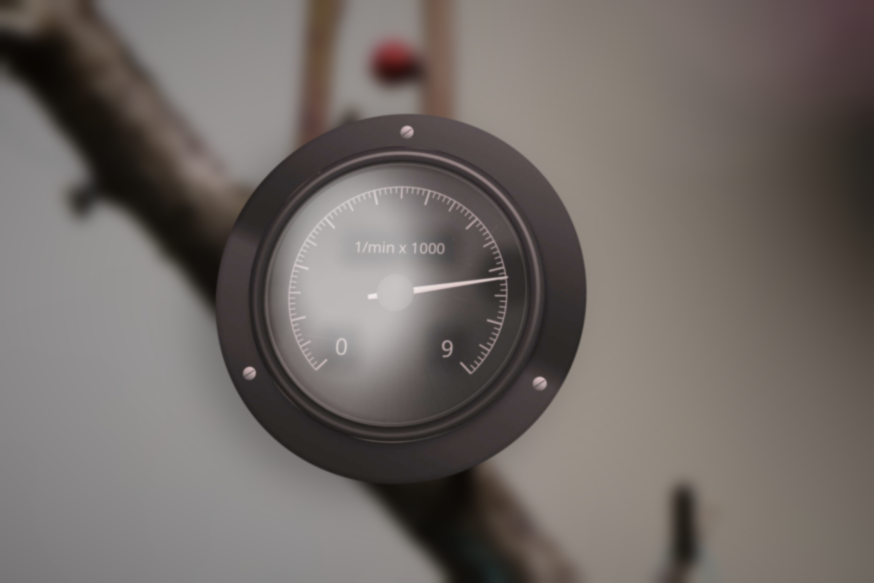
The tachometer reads {"value": 7200, "unit": "rpm"}
